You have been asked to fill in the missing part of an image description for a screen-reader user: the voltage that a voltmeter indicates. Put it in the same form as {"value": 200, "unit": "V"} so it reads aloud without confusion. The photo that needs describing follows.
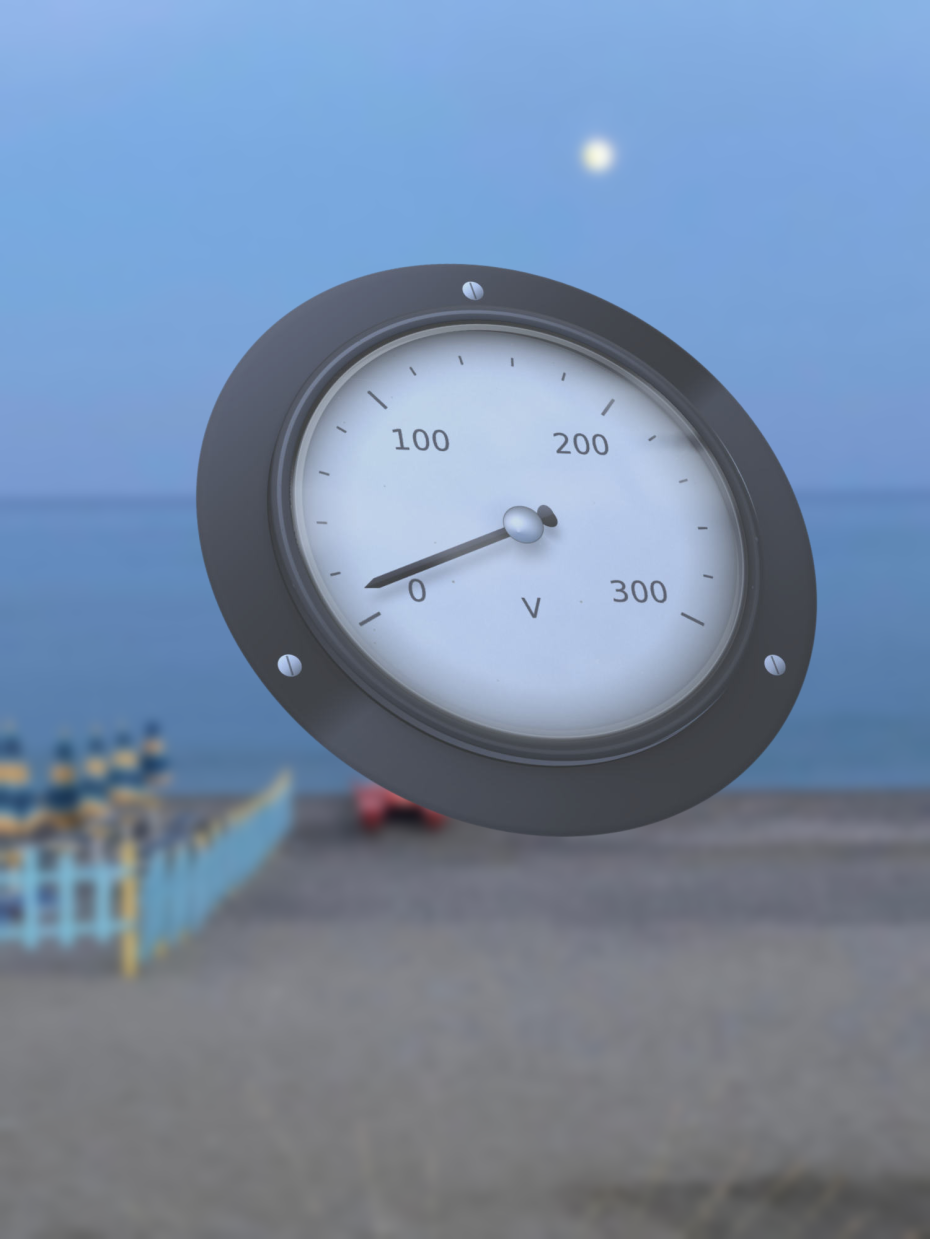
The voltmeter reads {"value": 10, "unit": "V"}
